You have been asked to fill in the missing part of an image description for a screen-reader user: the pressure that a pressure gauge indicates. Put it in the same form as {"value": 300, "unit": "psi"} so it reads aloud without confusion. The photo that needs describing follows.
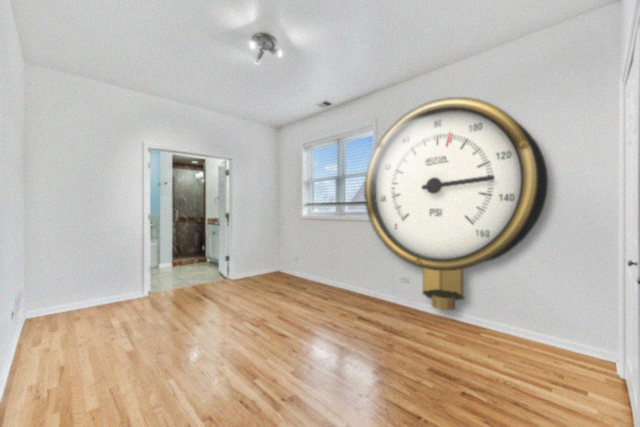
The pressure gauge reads {"value": 130, "unit": "psi"}
